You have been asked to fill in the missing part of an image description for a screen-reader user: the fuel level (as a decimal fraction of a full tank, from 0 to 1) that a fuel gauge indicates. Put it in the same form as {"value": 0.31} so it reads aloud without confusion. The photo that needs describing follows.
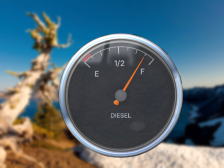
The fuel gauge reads {"value": 0.875}
